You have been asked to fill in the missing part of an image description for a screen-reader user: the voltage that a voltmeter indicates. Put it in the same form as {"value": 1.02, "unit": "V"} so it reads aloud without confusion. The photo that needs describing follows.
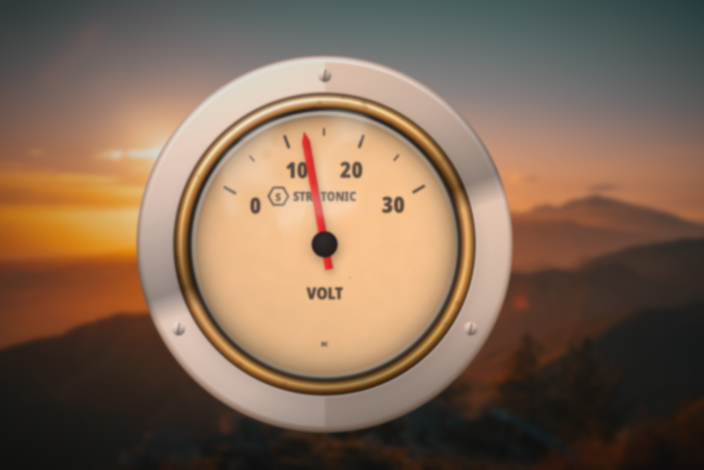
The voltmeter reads {"value": 12.5, "unit": "V"}
